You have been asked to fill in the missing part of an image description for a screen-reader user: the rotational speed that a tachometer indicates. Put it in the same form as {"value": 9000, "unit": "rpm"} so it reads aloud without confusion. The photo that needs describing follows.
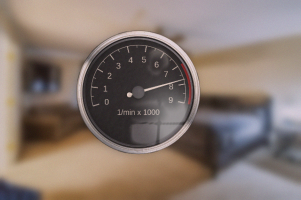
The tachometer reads {"value": 7750, "unit": "rpm"}
